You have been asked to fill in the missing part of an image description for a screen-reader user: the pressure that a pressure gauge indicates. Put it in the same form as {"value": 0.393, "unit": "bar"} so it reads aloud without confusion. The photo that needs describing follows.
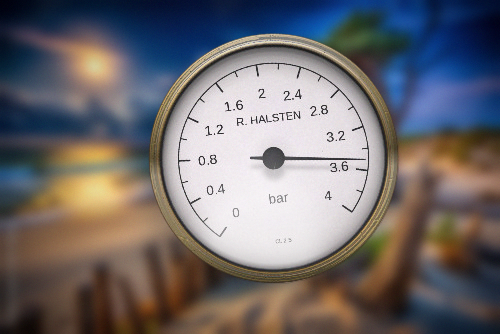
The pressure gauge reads {"value": 3.5, "unit": "bar"}
